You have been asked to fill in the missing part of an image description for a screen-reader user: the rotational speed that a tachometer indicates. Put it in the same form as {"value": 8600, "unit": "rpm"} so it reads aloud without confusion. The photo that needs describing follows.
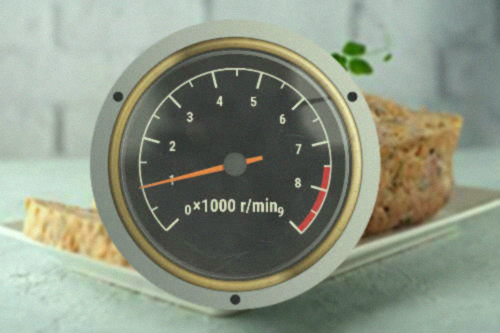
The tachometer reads {"value": 1000, "unit": "rpm"}
